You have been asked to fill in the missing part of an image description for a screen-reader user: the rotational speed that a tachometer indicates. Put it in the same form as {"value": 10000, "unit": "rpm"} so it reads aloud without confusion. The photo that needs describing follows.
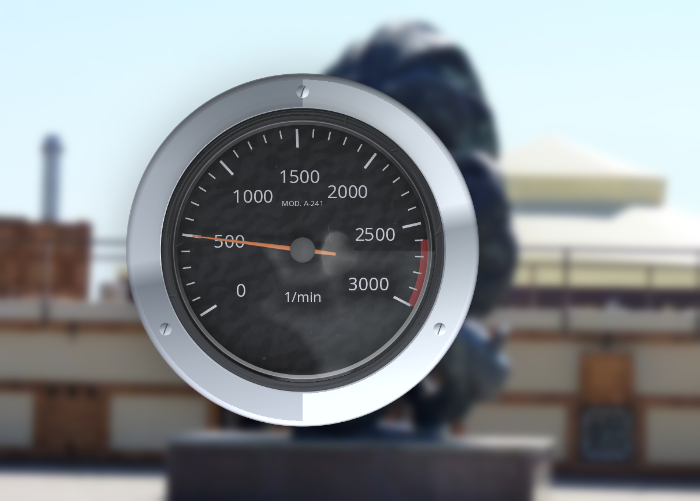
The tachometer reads {"value": 500, "unit": "rpm"}
